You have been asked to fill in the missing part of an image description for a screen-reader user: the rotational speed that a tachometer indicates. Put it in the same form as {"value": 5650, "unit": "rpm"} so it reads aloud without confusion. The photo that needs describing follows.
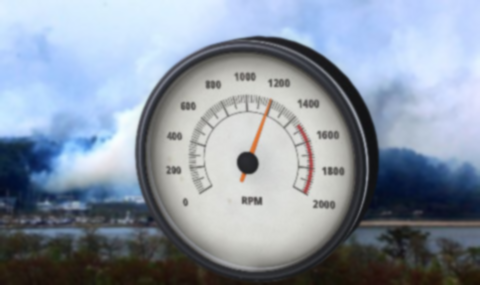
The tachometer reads {"value": 1200, "unit": "rpm"}
